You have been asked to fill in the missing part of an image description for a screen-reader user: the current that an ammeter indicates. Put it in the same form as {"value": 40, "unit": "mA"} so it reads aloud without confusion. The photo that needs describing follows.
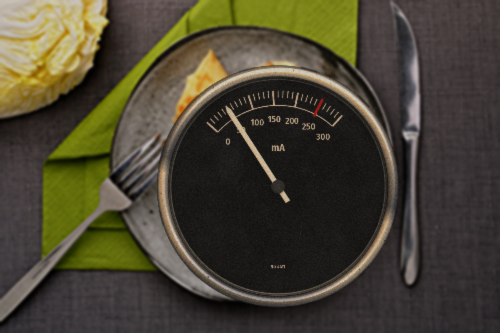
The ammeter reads {"value": 50, "unit": "mA"}
